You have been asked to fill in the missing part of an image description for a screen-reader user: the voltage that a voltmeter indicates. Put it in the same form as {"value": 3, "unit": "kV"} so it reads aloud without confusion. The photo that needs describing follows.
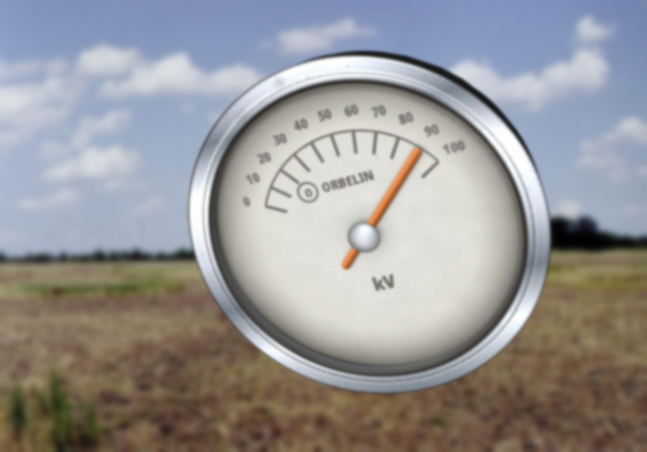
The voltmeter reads {"value": 90, "unit": "kV"}
